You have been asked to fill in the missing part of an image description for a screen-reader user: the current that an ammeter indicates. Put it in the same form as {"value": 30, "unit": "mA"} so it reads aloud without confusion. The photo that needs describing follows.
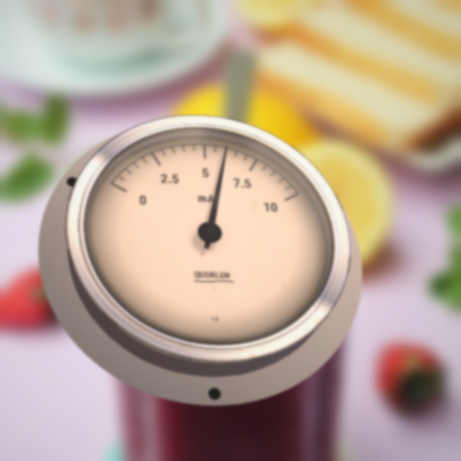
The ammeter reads {"value": 6, "unit": "mA"}
